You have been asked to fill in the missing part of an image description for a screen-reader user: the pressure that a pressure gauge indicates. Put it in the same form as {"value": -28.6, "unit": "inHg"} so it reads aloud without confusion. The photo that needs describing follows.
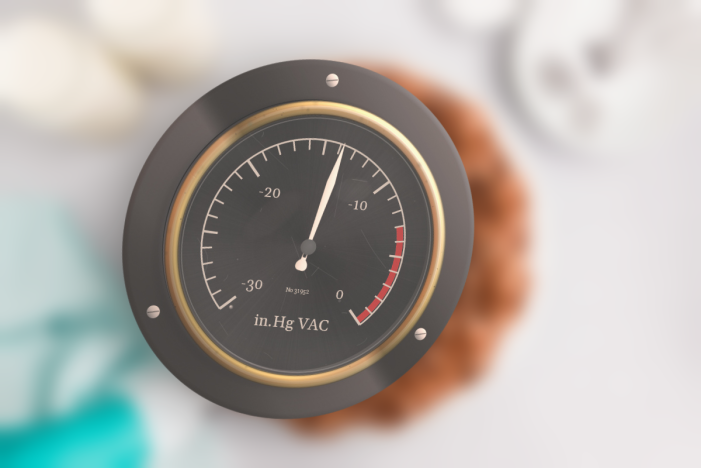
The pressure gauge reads {"value": -14, "unit": "inHg"}
